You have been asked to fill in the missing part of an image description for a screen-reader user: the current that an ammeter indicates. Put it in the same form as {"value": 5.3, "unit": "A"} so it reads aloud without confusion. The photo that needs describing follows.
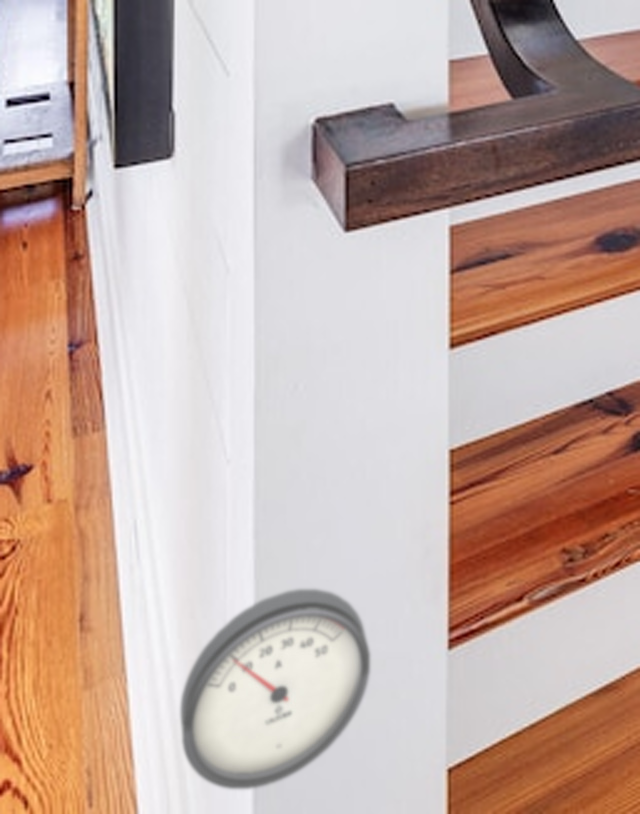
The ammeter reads {"value": 10, "unit": "A"}
